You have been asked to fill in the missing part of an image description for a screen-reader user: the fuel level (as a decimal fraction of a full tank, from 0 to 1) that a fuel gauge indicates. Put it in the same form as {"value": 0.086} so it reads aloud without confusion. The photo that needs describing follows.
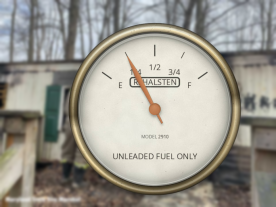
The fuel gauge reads {"value": 0.25}
